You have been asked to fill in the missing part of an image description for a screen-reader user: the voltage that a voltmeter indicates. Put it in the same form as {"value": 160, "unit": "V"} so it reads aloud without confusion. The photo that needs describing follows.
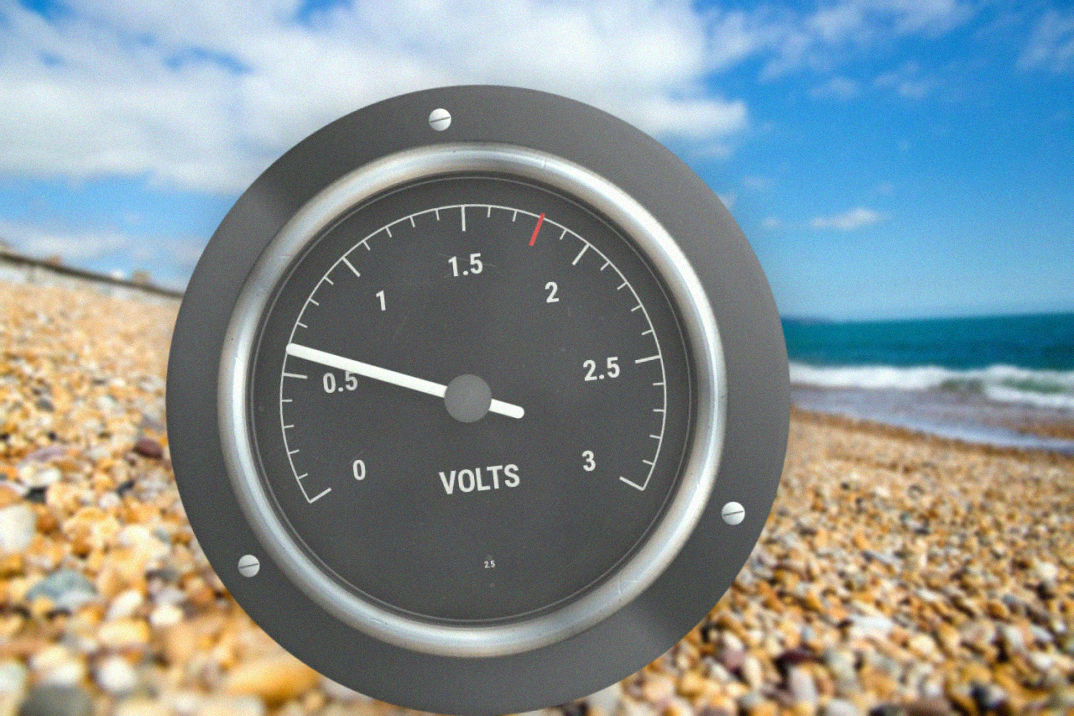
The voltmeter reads {"value": 0.6, "unit": "V"}
